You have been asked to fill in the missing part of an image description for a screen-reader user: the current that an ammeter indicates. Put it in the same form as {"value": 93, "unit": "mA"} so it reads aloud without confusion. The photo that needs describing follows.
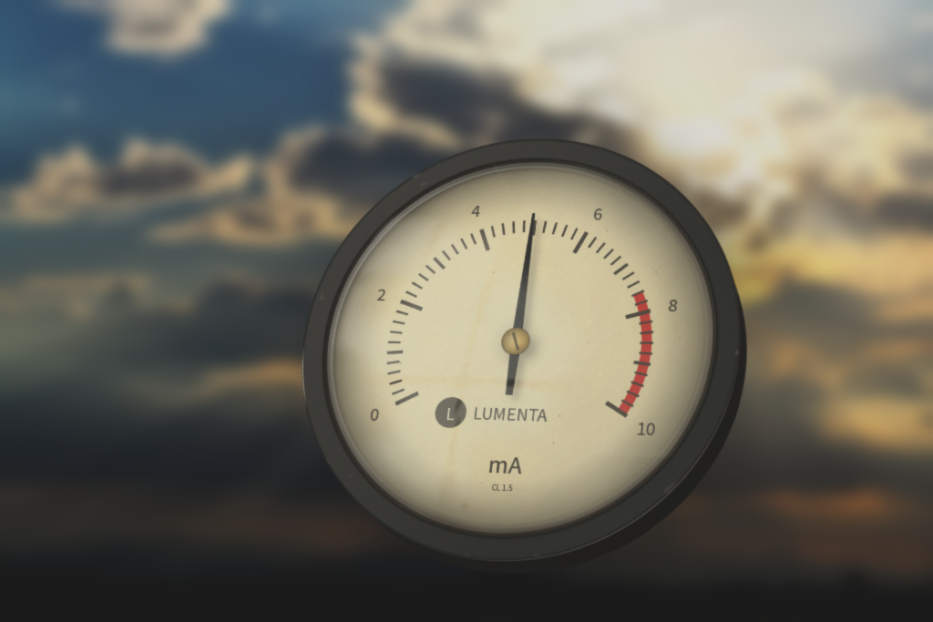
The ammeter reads {"value": 5, "unit": "mA"}
